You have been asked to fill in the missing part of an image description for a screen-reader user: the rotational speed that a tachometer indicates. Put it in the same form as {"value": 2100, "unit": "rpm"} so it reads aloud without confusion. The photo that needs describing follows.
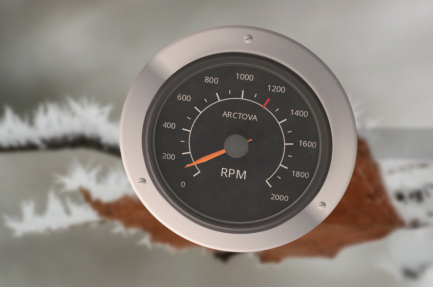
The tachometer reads {"value": 100, "unit": "rpm"}
